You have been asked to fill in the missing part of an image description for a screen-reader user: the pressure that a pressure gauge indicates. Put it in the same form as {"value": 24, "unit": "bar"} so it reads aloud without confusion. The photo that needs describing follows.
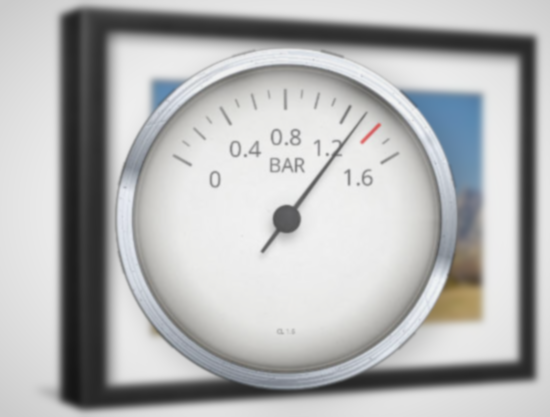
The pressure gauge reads {"value": 1.3, "unit": "bar"}
